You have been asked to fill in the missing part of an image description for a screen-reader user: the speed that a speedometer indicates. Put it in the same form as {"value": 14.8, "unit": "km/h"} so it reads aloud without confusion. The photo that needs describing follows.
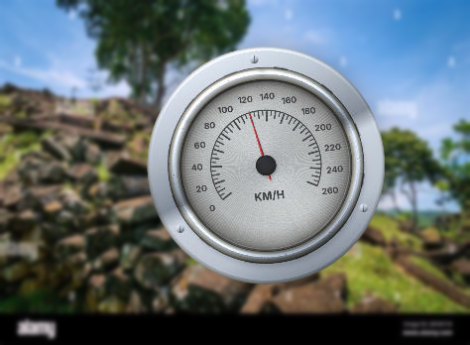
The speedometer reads {"value": 120, "unit": "km/h"}
